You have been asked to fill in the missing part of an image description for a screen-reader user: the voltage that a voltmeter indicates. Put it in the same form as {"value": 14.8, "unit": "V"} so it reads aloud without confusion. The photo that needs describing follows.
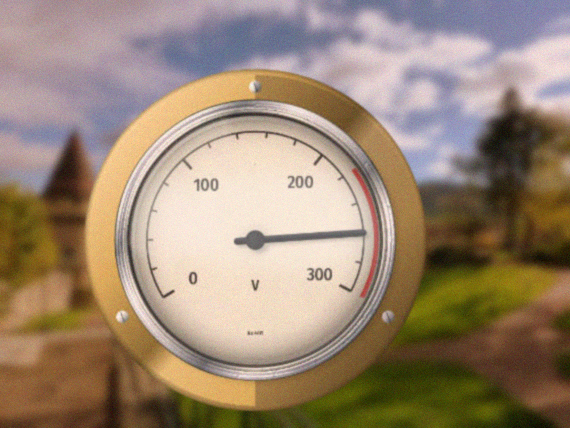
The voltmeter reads {"value": 260, "unit": "V"}
